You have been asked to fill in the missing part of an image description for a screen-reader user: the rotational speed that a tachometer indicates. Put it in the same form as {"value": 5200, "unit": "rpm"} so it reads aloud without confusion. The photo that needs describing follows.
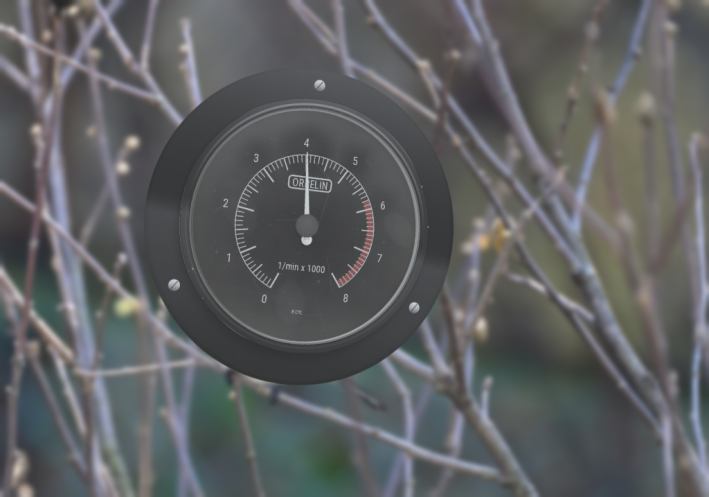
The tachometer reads {"value": 4000, "unit": "rpm"}
